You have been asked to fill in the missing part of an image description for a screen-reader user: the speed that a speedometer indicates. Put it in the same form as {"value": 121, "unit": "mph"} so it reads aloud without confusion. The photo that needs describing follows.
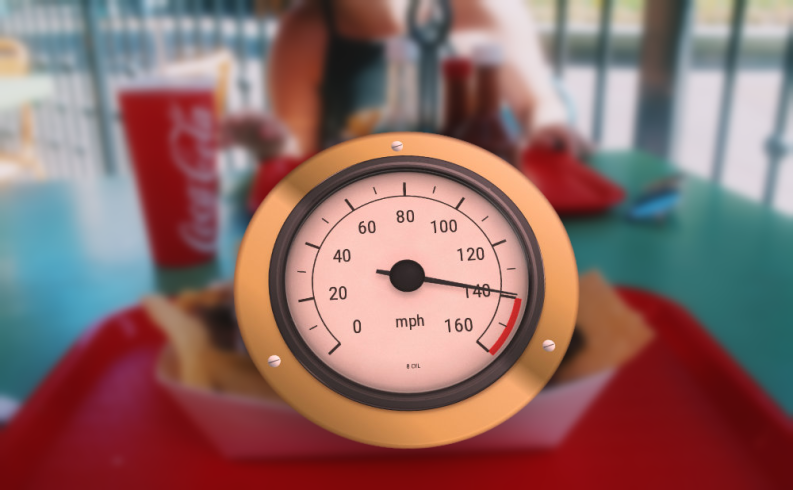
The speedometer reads {"value": 140, "unit": "mph"}
